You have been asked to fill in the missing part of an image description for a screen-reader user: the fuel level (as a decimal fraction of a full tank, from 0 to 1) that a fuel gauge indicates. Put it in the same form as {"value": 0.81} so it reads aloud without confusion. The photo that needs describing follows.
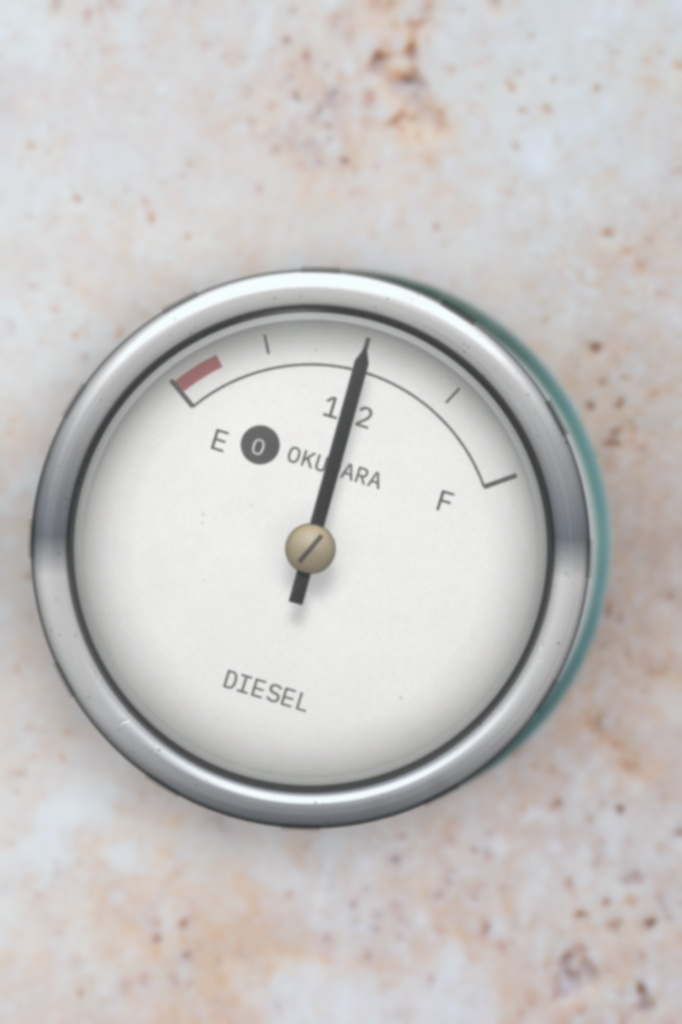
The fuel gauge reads {"value": 0.5}
